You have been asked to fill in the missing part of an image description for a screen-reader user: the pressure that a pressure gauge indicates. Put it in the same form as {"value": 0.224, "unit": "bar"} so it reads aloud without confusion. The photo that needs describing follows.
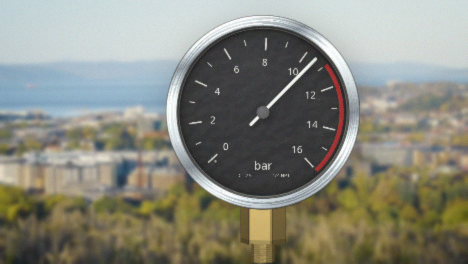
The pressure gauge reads {"value": 10.5, "unit": "bar"}
